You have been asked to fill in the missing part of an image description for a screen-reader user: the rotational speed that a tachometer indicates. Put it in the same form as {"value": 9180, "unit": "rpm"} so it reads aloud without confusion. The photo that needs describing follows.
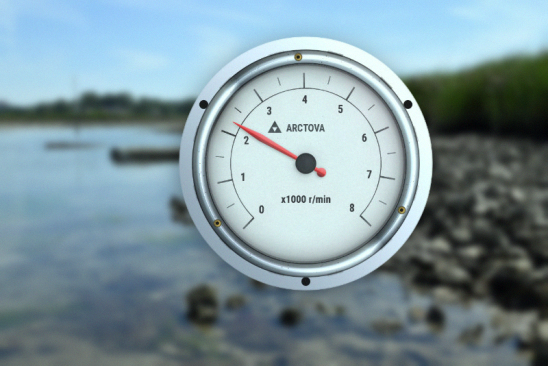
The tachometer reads {"value": 2250, "unit": "rpm"}
